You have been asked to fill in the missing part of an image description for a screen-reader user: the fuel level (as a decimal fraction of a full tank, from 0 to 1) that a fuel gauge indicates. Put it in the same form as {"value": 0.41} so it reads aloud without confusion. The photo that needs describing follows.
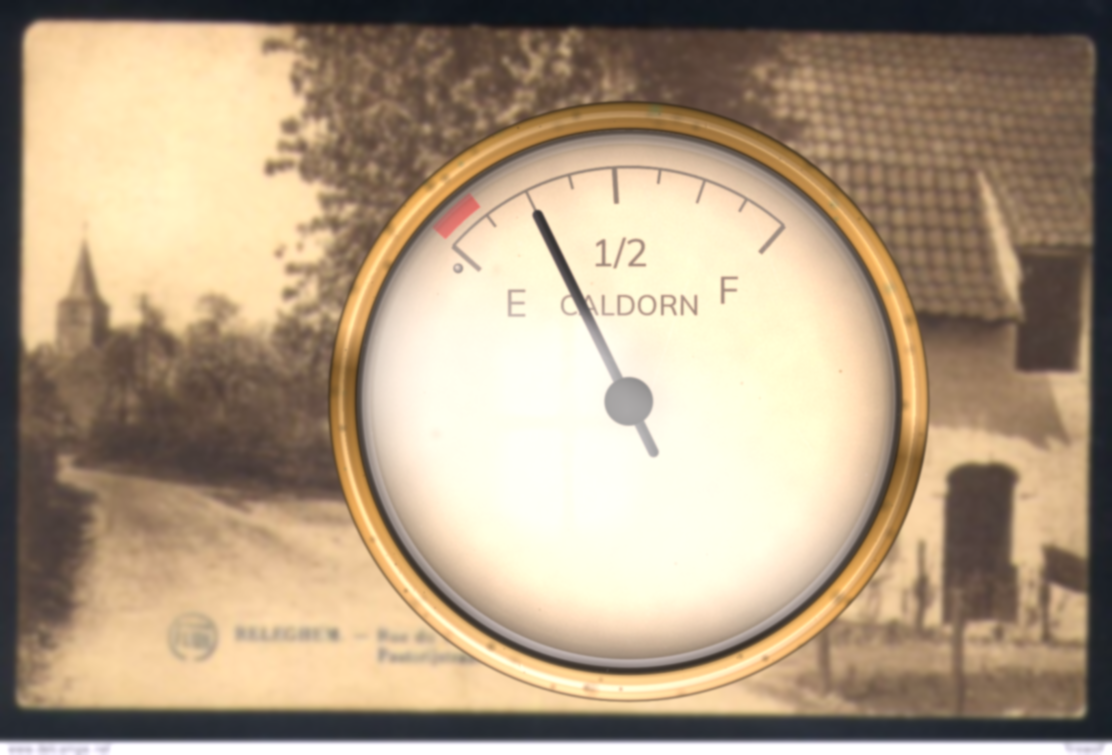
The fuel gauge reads {"value": 0.25}
